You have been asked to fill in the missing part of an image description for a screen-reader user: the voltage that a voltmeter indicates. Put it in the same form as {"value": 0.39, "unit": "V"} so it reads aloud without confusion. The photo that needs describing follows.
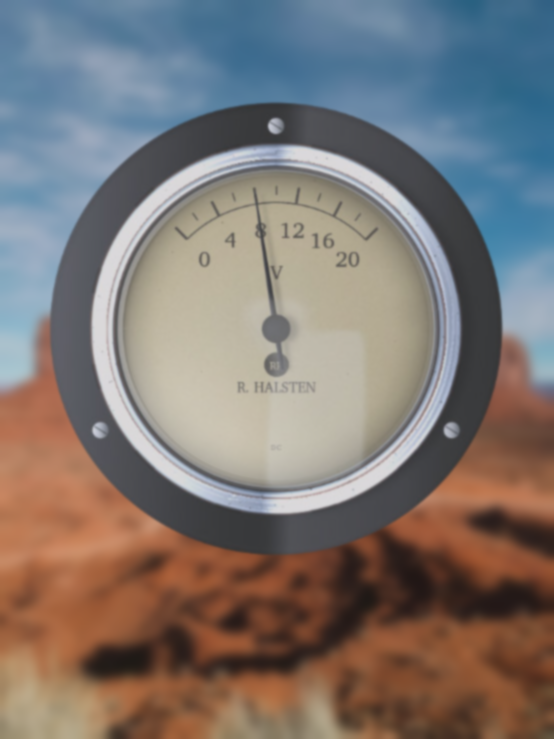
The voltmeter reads {"value": 8, "unit": "V"}
